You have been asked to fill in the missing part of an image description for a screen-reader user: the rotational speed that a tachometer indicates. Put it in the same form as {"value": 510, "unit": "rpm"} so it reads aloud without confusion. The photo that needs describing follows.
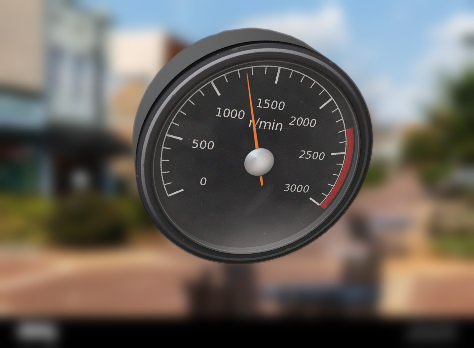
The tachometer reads {"value": 1250, "unit": "rpm"}
